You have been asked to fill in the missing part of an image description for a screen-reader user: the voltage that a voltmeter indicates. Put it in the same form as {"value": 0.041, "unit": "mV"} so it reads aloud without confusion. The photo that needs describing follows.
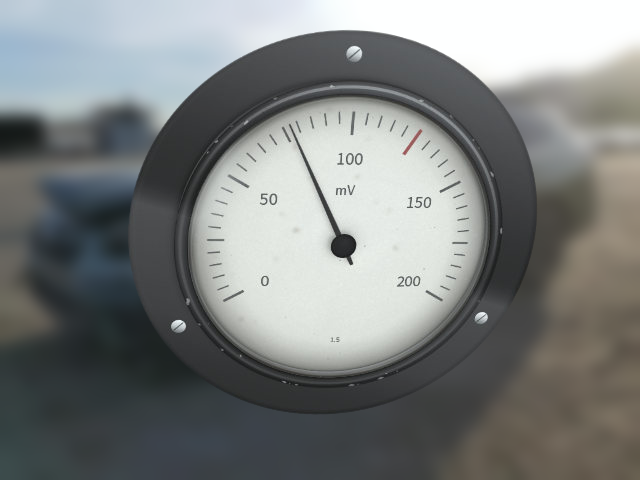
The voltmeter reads {"value": 77.5, "unit": "mV"}
